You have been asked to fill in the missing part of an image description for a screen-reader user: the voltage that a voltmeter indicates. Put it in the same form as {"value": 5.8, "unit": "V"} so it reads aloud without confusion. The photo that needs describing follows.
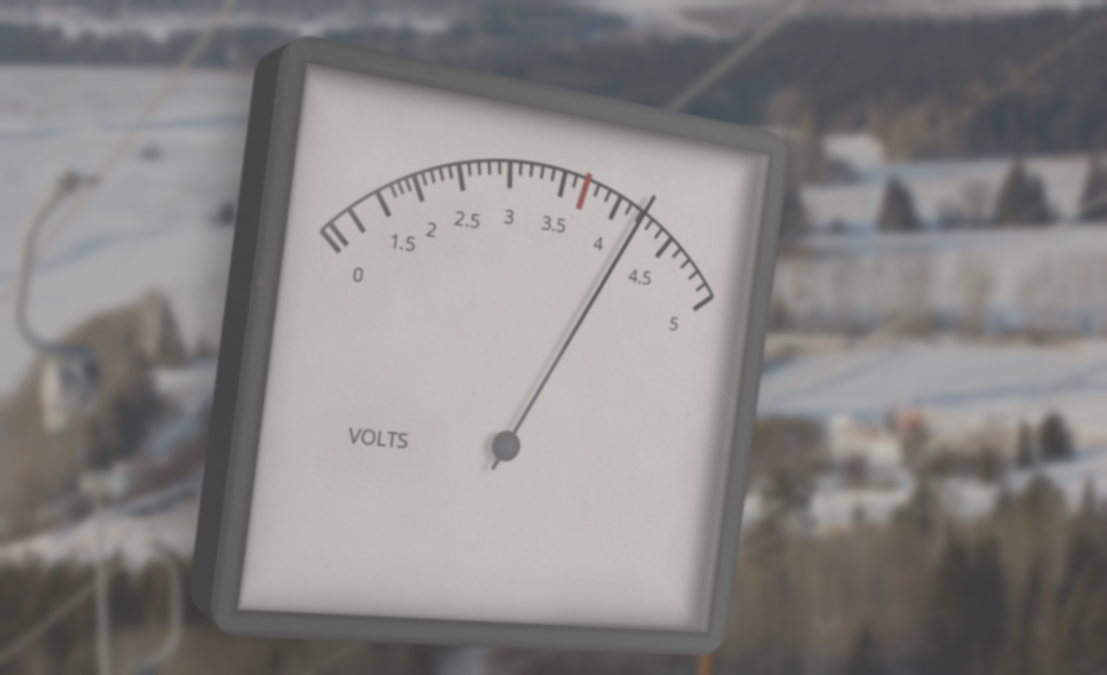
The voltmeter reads {"value": 4.2, "unit": "V"}
